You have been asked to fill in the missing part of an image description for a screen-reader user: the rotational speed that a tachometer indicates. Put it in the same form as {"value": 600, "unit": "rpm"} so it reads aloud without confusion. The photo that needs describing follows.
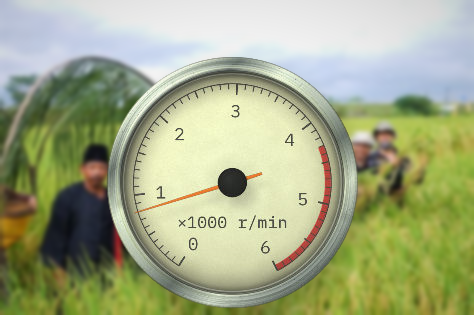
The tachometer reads {"value": 800, "unit": "rpm"}
